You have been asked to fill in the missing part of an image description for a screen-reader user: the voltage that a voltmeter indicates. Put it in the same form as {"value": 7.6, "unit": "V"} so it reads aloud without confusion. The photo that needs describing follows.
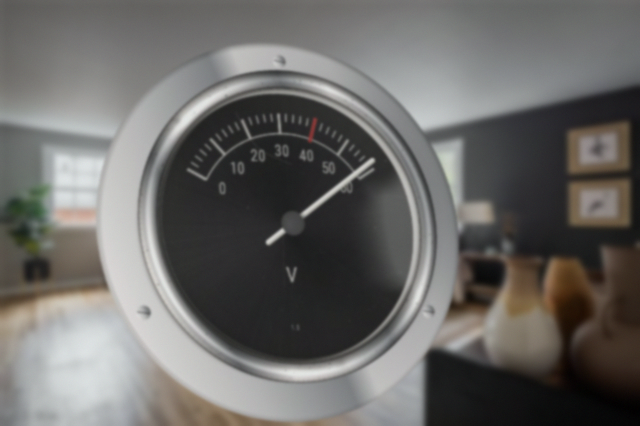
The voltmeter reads {"value": 58, "unit": "V"}
